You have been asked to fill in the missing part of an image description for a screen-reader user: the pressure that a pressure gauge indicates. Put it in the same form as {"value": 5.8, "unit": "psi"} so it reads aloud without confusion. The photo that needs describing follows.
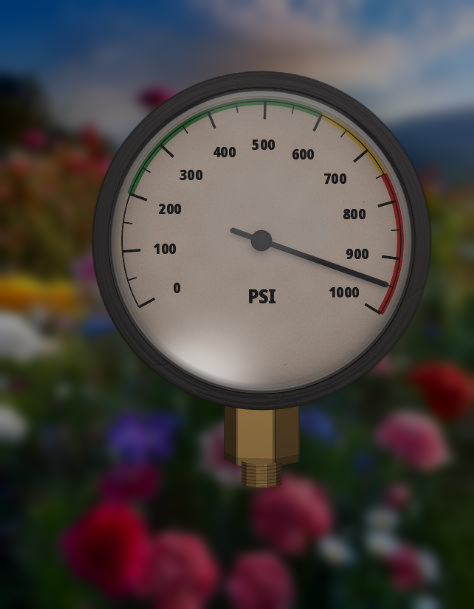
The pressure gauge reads {"value": 950, "unit": "psi"}
